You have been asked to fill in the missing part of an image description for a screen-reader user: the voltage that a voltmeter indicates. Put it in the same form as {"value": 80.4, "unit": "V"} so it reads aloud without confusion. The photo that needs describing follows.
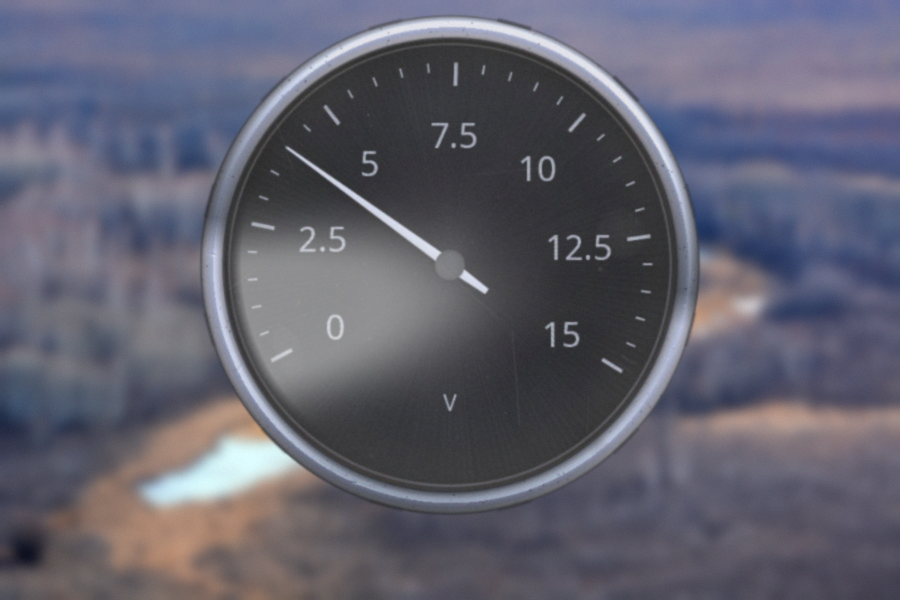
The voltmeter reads {"value": 4, "unit": "V"}
